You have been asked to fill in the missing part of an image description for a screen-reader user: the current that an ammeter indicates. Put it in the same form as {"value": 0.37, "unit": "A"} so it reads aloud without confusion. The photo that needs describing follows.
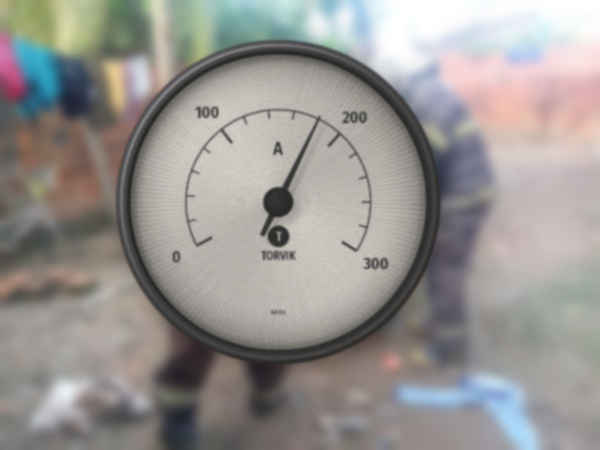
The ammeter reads {"value": 180, "unit": "A"}
